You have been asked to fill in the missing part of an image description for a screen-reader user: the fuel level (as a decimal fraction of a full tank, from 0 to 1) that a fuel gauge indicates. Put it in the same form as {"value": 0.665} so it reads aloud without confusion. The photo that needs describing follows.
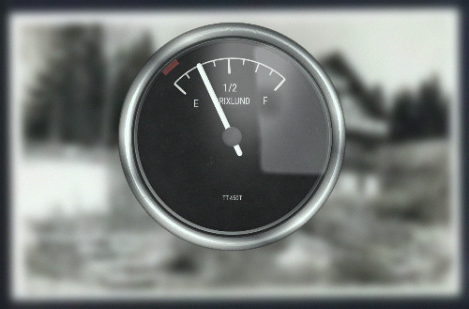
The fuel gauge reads {"value": 0.25}
